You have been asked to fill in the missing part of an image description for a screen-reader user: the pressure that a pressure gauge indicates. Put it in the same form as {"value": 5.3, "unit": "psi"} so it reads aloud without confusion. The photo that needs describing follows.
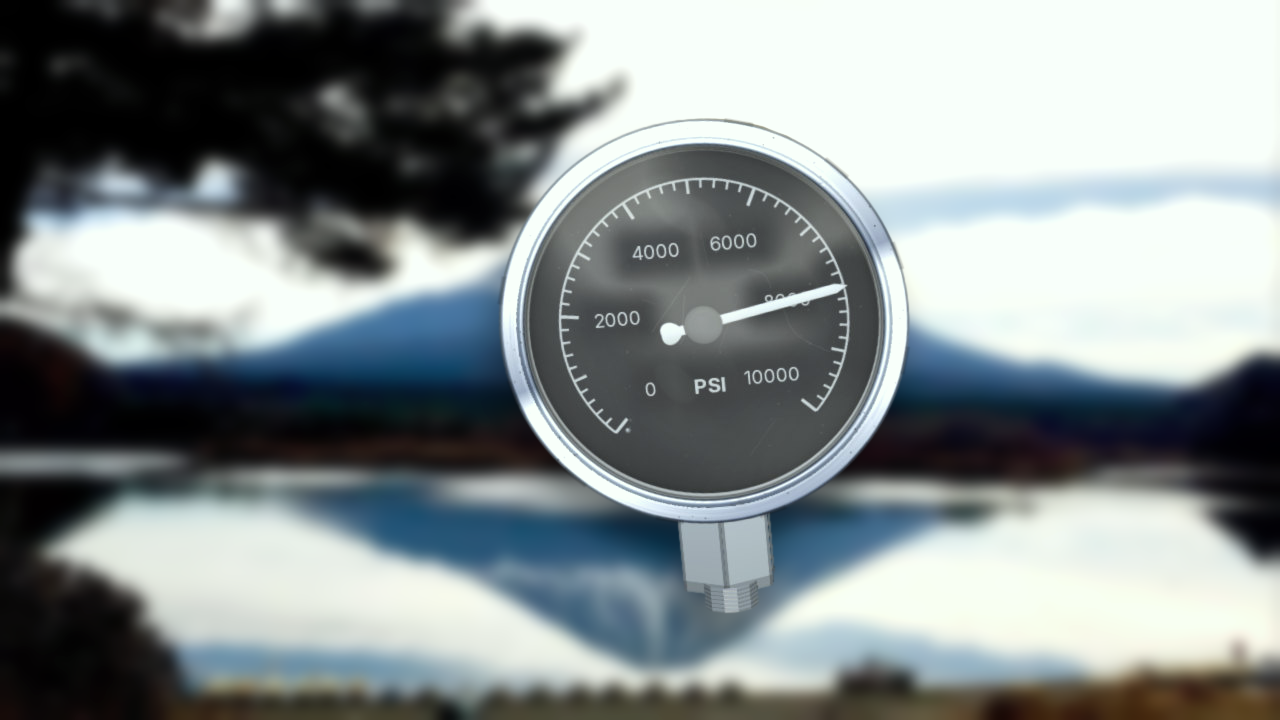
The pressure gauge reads {"value": 8000, "unit": "psi"}
